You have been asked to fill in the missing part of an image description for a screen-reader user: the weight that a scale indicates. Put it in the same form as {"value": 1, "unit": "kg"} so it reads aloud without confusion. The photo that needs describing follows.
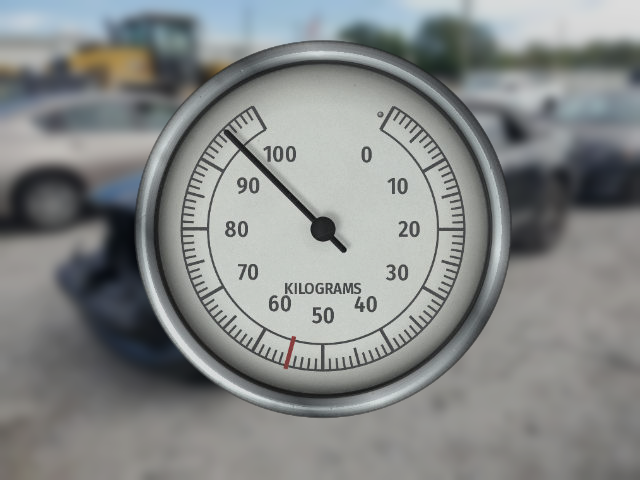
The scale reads {"value": 95, "unit": "kg"}
